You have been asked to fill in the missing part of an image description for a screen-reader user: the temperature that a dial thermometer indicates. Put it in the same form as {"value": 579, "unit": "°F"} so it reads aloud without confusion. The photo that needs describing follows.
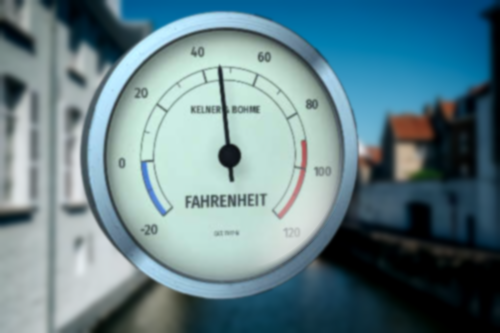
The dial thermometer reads {"value": 45, "unit": "°F"}
